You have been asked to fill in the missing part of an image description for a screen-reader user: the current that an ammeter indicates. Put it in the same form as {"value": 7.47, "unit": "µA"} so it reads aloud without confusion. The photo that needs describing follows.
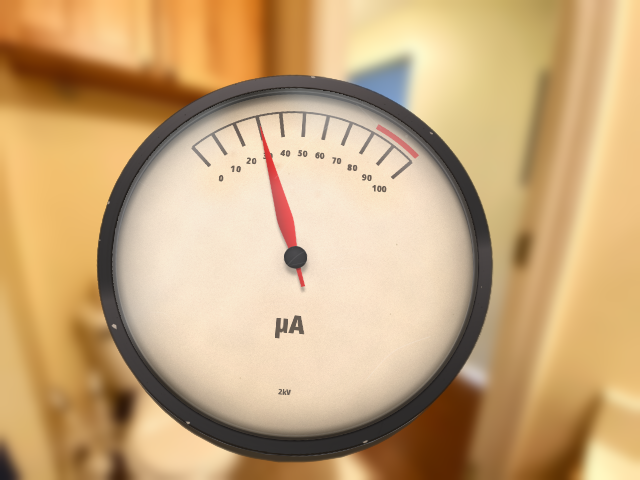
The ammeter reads {"value": 30, "unit": "µA"}
